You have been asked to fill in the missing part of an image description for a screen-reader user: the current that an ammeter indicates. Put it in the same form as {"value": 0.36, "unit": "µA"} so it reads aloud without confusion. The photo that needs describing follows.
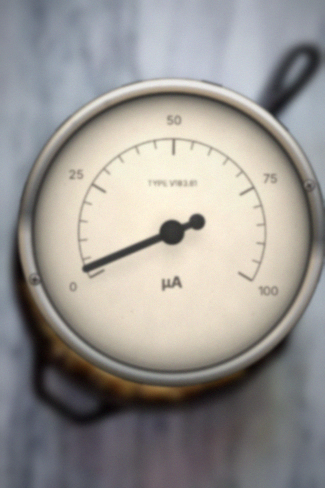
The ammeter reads {"value": 2.5, "unit": "µA"}
